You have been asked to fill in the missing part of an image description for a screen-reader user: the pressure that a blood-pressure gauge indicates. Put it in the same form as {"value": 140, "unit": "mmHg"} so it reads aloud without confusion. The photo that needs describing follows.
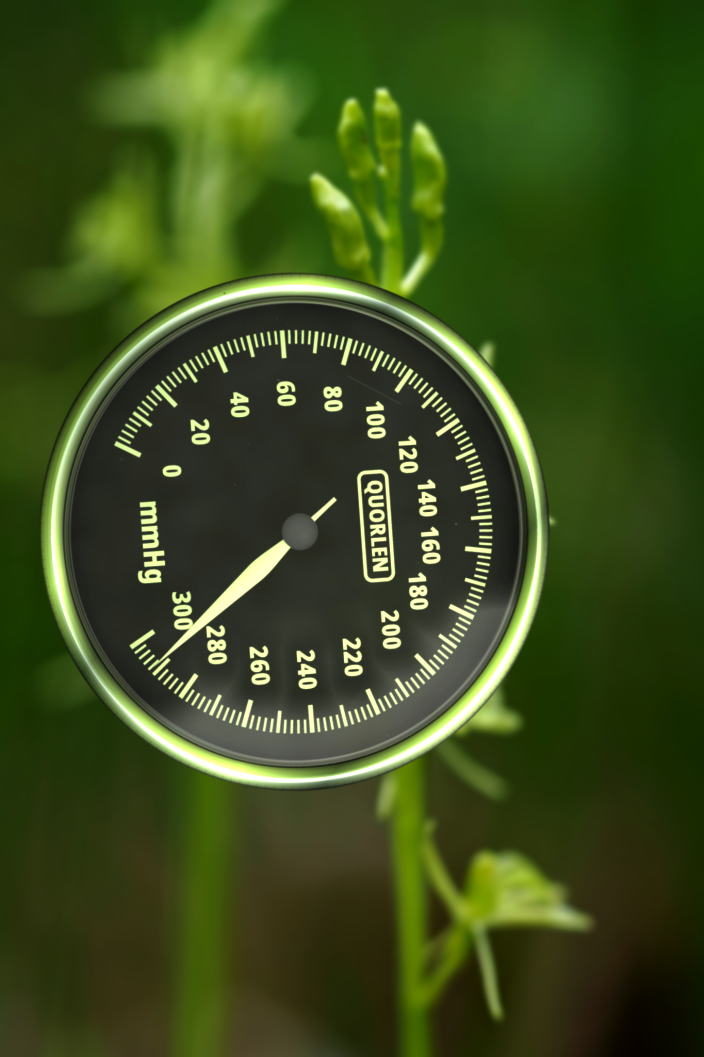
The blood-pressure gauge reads {"value": 292, "unit": "mmHg"}
